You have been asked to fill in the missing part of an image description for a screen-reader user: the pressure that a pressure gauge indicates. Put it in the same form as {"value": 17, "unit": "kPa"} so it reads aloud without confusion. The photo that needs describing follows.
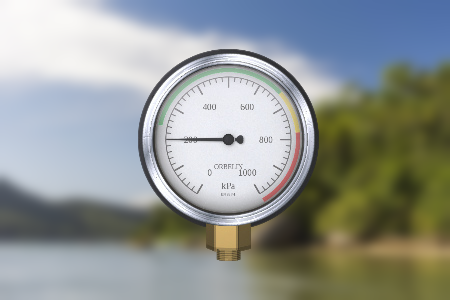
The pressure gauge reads {"value": 200, "unit": "kPa"}
